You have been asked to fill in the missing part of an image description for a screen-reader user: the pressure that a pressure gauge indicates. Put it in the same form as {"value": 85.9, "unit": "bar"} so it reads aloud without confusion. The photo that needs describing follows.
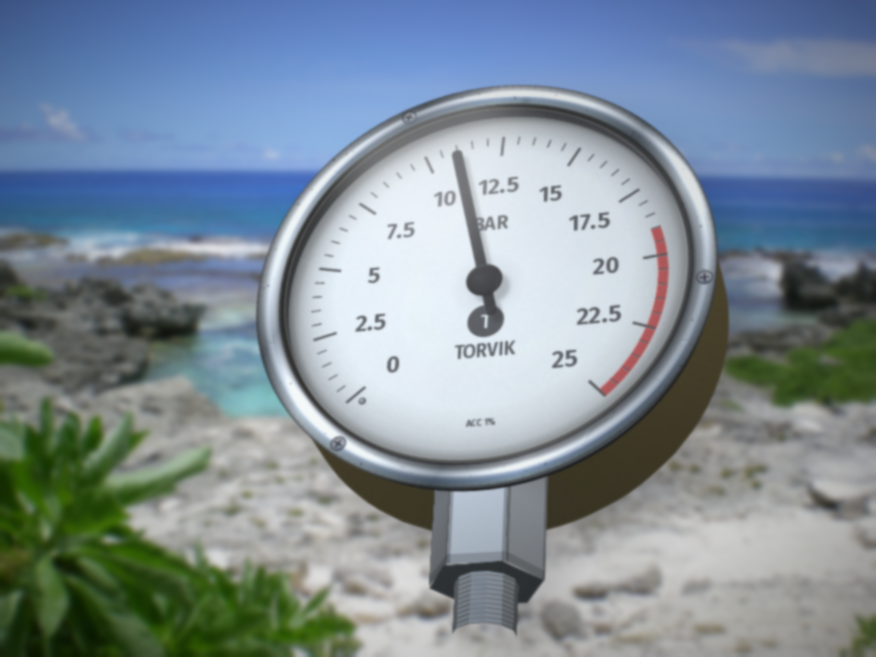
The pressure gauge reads {"value": 11, "unit": "bar"}
